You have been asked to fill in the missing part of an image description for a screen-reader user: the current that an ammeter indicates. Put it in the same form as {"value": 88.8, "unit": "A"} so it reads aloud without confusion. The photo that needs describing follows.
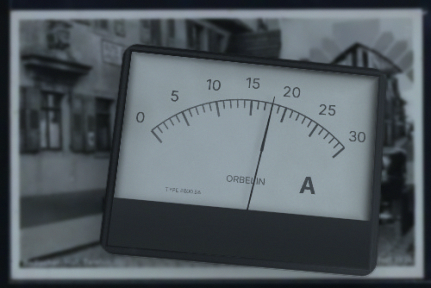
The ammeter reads {"value": 18, "unit": "A"}
